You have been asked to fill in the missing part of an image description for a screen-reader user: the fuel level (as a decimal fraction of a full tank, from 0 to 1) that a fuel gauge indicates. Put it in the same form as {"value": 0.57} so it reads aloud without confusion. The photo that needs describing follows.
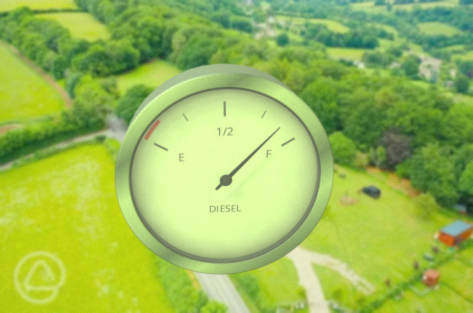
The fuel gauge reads {"value": 0.875}
